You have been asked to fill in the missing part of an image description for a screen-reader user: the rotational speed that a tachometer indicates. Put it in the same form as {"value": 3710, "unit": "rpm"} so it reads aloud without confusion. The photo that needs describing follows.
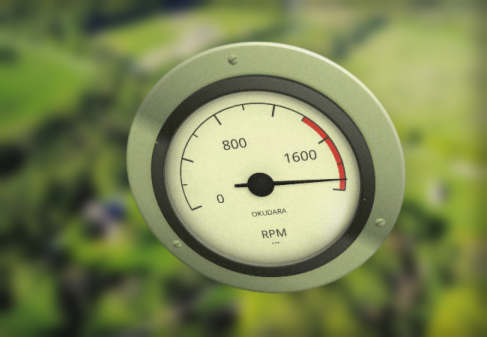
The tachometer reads {"value": 1900, "unit": "rpm"}
